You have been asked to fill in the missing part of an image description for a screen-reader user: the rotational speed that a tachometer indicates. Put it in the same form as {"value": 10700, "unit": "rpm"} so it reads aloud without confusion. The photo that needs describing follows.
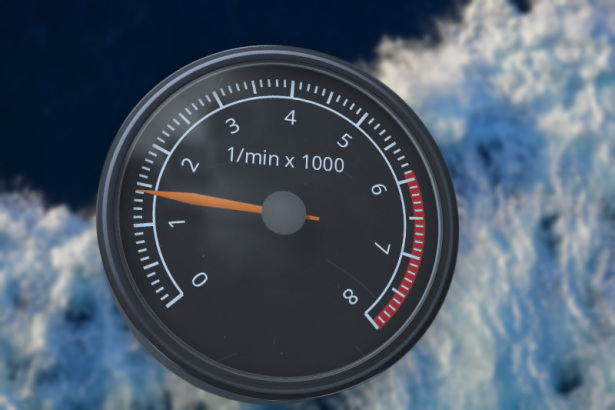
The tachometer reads {"value": 1400, "unit": "rpm"}
